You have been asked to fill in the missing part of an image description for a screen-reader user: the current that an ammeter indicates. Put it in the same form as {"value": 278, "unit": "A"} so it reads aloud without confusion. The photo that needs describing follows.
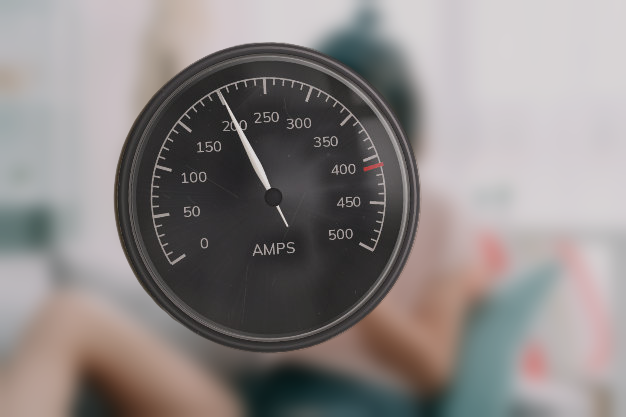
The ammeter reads {"value": 200, "unit": "A"}
